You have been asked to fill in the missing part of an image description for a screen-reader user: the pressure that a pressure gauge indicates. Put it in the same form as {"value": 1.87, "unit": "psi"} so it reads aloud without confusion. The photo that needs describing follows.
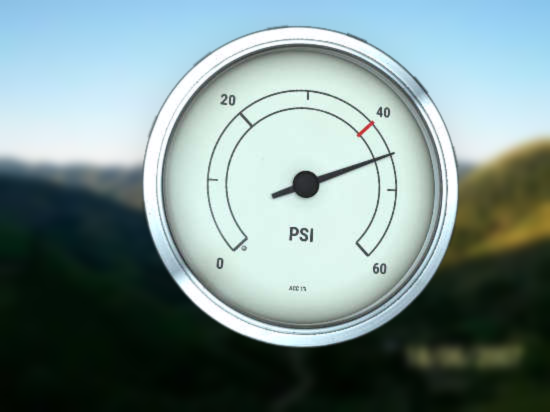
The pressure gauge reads {"value": 45, "unit": "psi"}
